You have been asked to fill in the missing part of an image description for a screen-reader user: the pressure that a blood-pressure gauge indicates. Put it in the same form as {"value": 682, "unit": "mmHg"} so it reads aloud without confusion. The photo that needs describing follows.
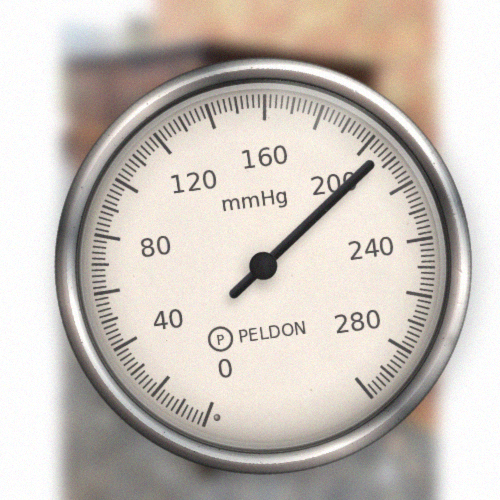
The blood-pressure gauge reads {"value": 206, "unit": "mmHg"}
